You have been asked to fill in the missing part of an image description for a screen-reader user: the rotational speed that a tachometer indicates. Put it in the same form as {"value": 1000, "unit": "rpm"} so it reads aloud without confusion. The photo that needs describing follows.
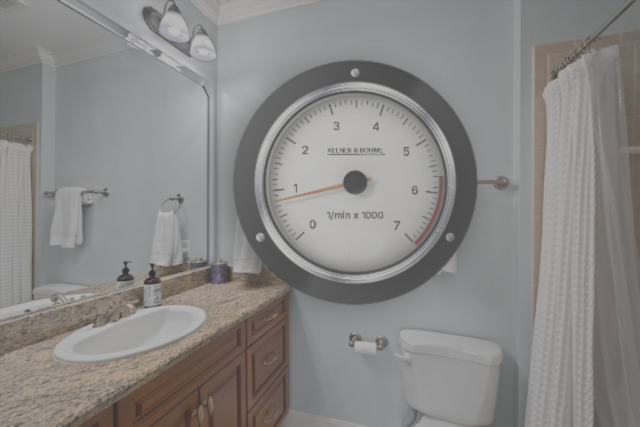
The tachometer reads {"value": 800, "unit": "rpm"}
